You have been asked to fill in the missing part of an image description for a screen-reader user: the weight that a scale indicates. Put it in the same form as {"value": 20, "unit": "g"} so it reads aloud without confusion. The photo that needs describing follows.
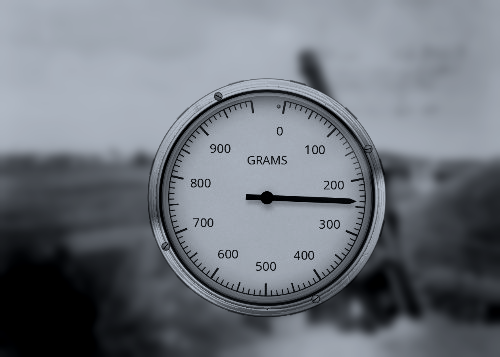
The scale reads {"value": 240, "unit": "g"}
